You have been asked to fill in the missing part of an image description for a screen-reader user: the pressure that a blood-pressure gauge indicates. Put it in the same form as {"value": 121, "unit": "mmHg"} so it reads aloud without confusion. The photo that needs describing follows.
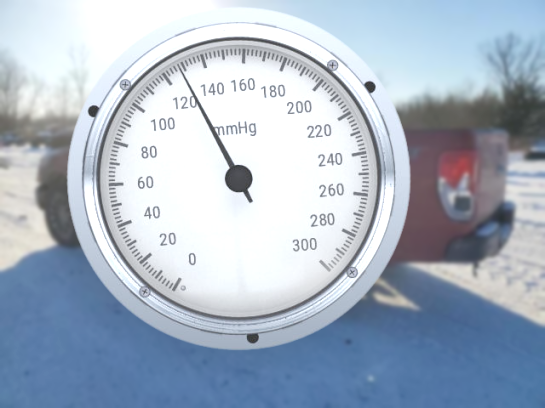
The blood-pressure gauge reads {"value": 128, "unit": "mmHg"}
